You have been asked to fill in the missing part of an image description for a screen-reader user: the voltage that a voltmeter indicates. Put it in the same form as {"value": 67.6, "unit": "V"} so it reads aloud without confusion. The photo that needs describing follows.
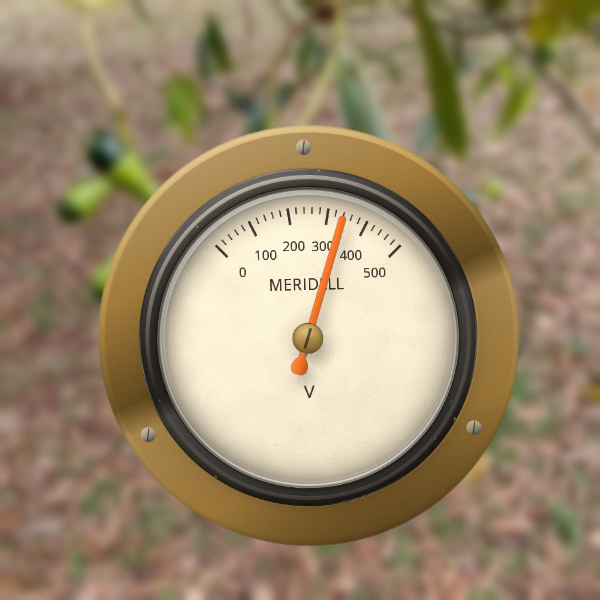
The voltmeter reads {"value": 340, "unit": "V"}
